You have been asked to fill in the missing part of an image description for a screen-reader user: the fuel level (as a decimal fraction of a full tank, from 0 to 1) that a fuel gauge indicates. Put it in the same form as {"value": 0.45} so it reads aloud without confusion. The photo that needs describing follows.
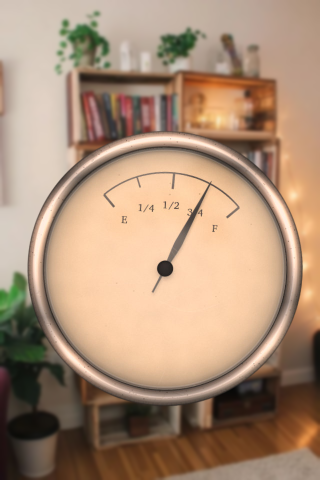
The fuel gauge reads {"value": 0.75}
